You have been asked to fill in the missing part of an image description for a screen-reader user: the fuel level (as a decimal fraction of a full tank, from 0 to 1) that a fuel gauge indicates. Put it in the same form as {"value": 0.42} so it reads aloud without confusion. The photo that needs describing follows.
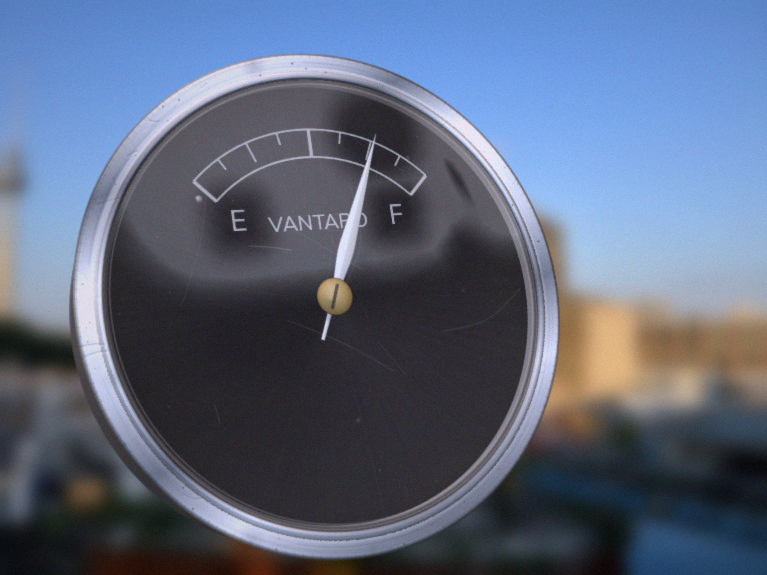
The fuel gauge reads {"value": 0.75}
